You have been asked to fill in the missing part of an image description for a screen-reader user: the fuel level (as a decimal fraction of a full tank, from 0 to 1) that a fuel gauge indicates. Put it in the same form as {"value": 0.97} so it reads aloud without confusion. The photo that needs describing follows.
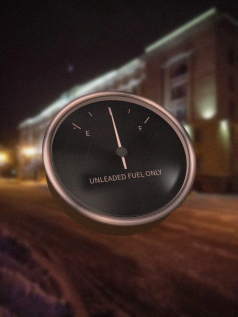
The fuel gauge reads {"value": 0.5}
